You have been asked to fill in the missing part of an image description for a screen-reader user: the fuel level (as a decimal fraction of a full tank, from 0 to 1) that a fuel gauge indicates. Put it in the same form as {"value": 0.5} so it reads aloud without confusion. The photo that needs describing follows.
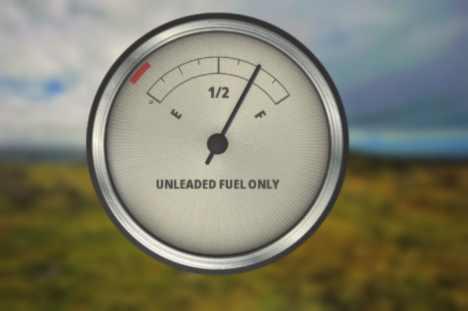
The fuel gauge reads {"value": 0.75}
